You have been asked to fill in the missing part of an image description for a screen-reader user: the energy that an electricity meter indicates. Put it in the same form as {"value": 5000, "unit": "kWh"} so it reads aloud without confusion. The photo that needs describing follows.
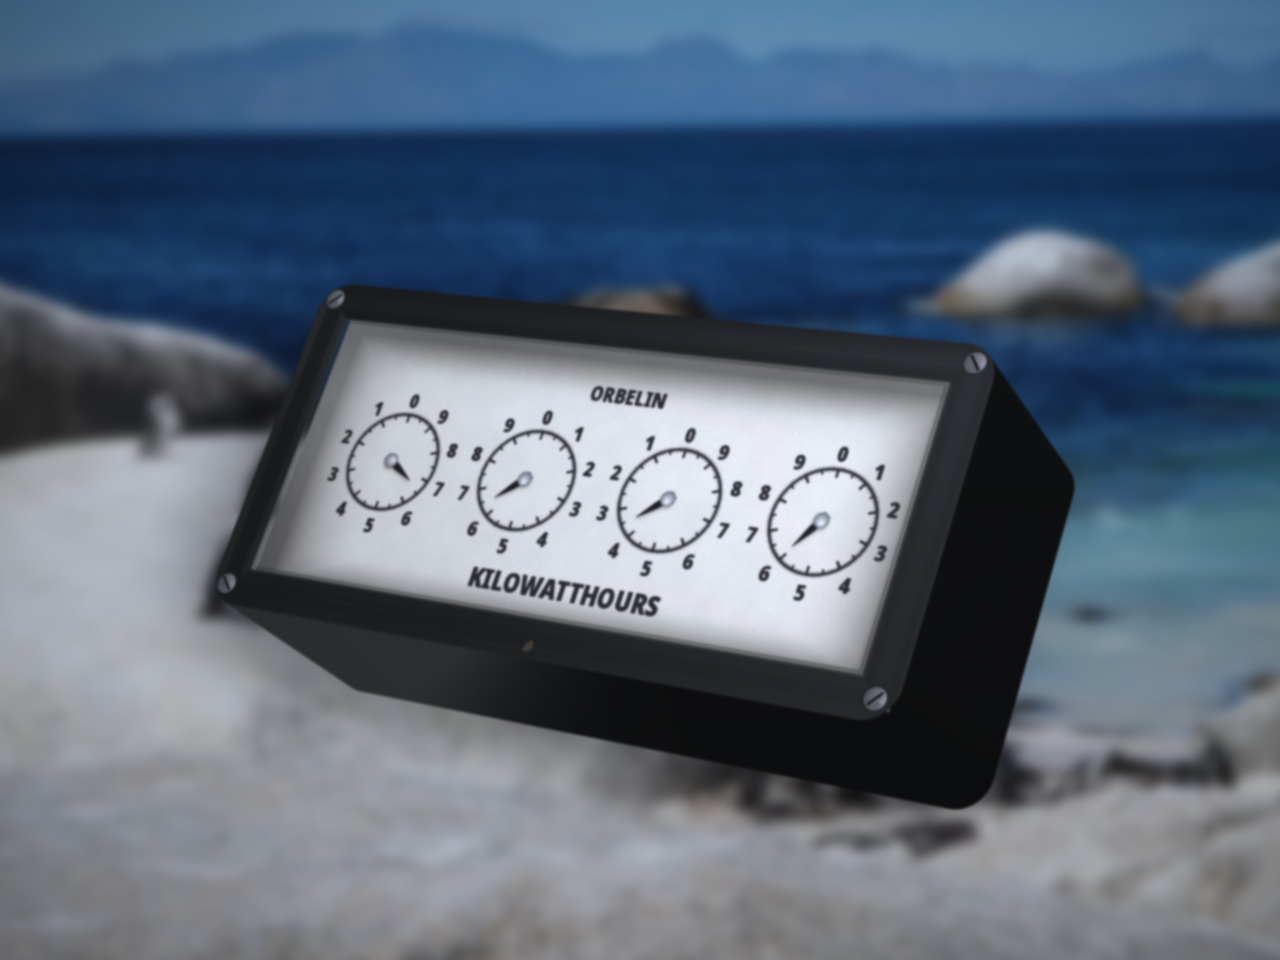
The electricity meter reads {"value": 6636, "unit": "kWh"}
